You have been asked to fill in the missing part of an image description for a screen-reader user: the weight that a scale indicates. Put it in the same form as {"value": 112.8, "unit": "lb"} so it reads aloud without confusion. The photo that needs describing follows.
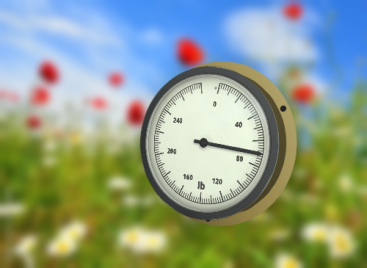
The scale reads {"value": 70, "unit": "lb"}
